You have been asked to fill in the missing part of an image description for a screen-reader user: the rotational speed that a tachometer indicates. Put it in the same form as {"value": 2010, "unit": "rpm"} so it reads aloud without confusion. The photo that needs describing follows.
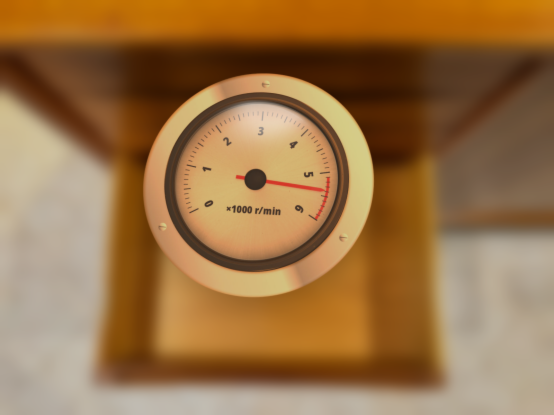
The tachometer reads {"value": 5400, "unit": "rpm"}
